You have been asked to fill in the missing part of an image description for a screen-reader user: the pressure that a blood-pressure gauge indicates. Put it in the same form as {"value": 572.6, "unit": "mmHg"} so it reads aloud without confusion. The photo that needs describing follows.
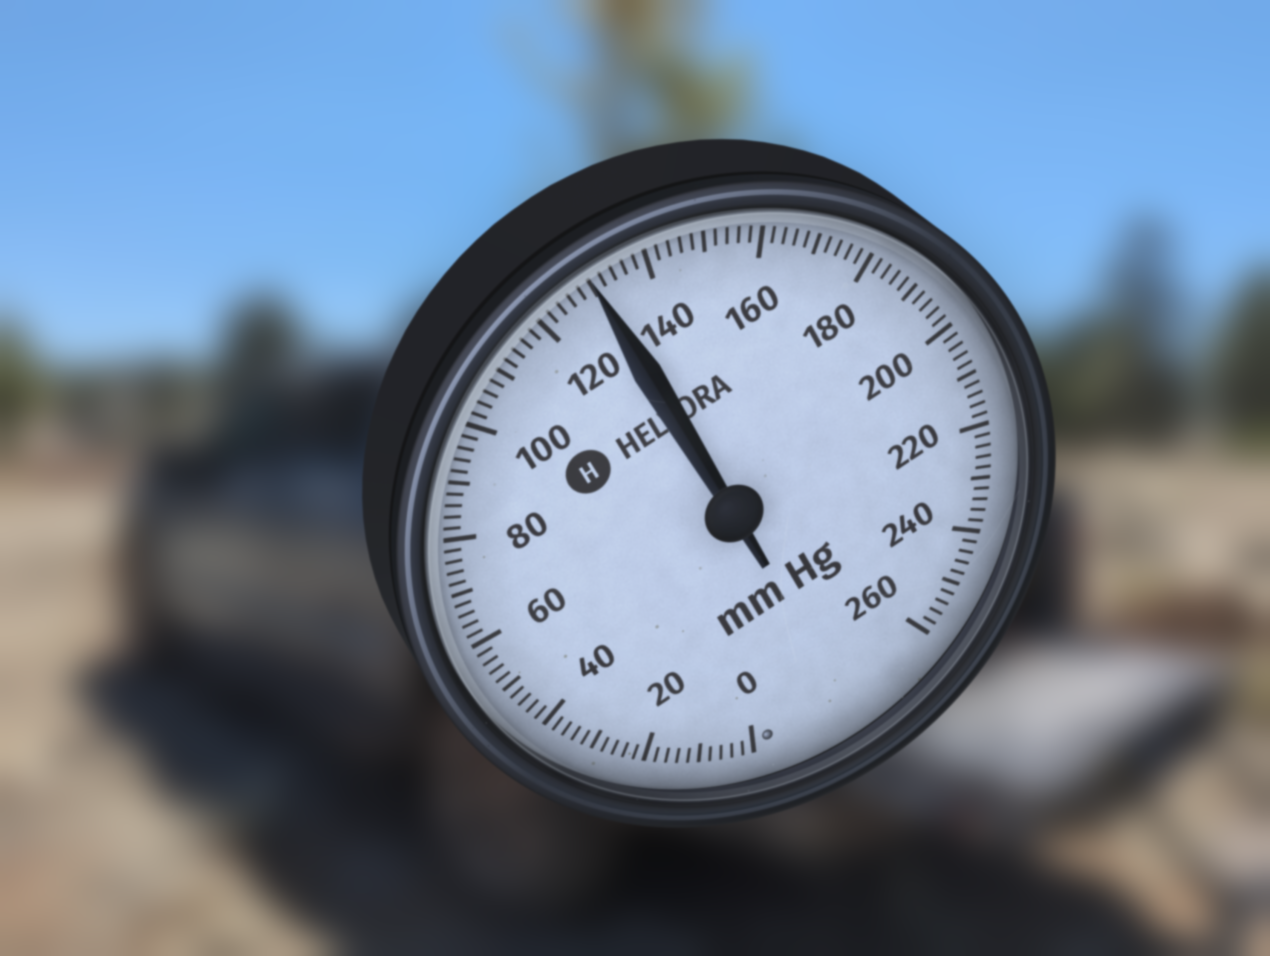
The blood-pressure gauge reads {"value": 130, "unit": "mmHg"}
